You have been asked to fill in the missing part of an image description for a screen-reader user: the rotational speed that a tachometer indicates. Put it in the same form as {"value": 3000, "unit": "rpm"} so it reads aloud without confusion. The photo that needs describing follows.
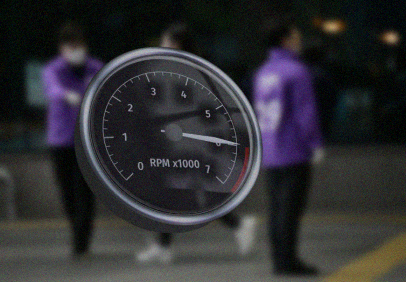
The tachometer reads {"value": 6000, "unit": "rpm"}
